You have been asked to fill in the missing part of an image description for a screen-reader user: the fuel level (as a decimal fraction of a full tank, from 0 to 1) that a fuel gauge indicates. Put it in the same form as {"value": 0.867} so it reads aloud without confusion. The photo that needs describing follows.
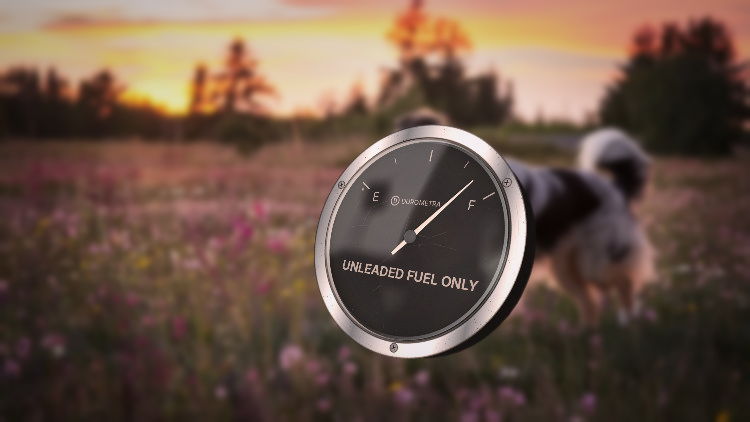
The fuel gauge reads {"value": 0.875}
